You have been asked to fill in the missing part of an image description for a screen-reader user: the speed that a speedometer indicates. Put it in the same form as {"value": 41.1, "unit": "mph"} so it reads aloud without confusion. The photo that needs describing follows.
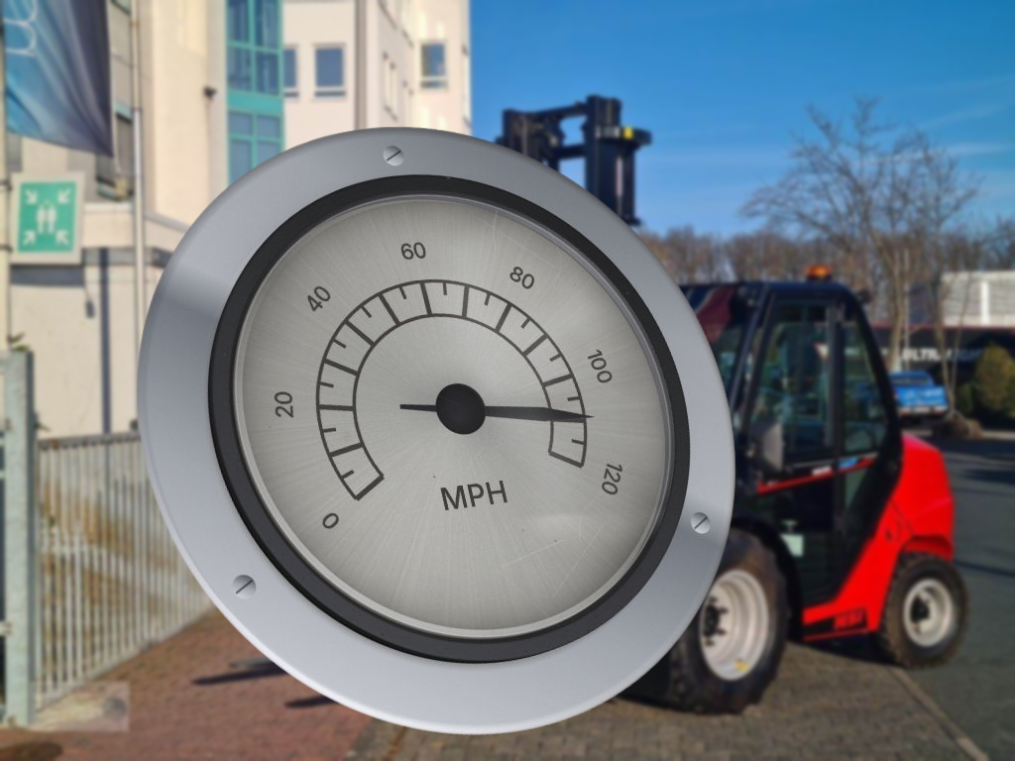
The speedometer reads {"value": 110, "unit": "mph"}
